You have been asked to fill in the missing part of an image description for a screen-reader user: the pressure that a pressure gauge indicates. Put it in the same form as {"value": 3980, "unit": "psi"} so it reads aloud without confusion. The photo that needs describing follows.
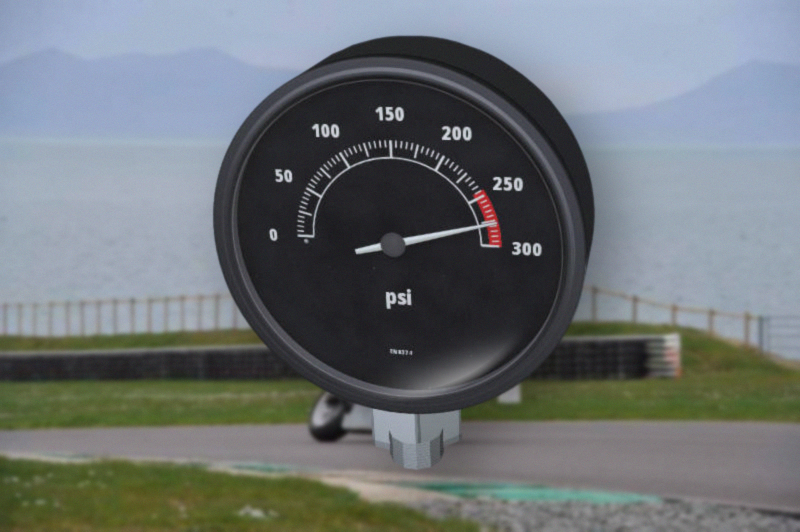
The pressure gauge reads {"value": 275, "unit": "psi"}
